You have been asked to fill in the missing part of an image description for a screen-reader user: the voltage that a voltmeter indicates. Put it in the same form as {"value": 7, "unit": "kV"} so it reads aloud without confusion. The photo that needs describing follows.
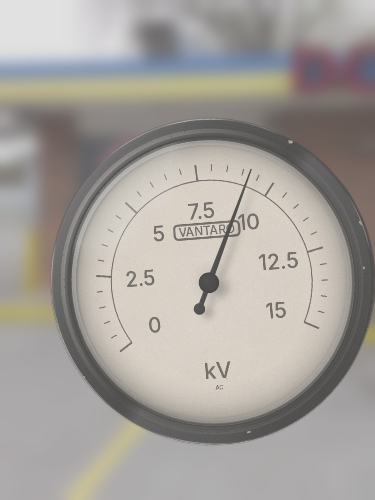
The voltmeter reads {"value": 9.25, "unit": "kV"}
